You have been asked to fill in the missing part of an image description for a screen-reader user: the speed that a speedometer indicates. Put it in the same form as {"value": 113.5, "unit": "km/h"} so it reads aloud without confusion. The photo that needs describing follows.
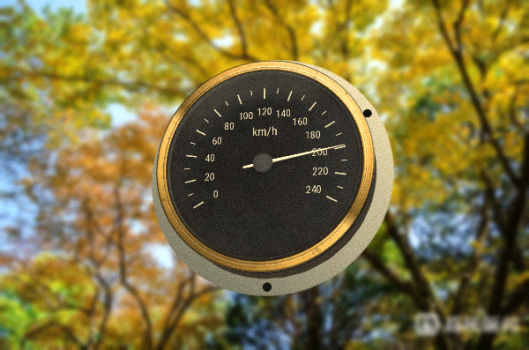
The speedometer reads {"value": 200, "unit": "km/h"}
